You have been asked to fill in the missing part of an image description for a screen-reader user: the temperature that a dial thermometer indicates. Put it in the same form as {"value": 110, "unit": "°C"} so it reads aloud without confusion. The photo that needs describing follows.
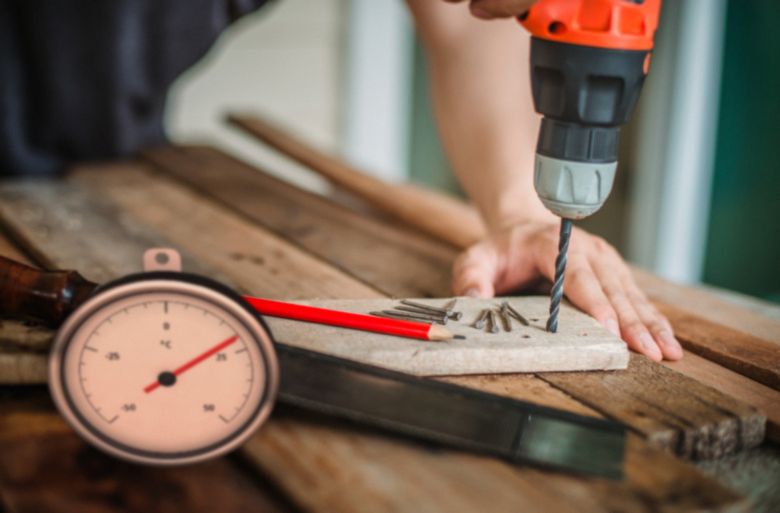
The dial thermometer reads {"value": 20, "unit": "°C"}
